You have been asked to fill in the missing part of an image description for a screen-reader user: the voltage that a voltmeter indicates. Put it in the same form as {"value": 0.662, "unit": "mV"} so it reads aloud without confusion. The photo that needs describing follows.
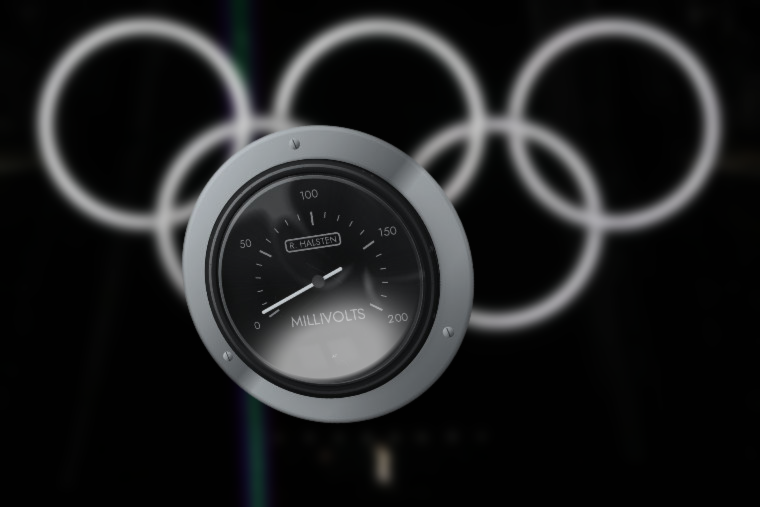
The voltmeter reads {"value": 5, "unit": "mV"}
